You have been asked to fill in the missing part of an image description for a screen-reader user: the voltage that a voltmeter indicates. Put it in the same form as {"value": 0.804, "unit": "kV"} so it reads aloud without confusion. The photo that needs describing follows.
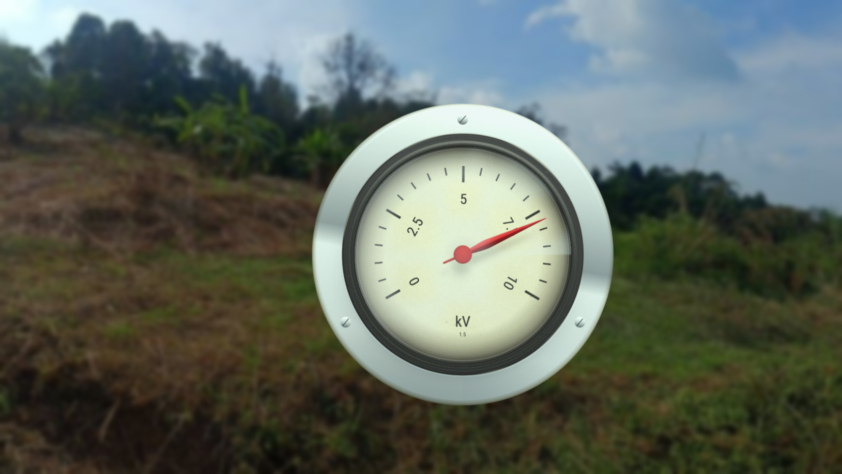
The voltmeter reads {"value": 7.75, "unit": "kV"}
